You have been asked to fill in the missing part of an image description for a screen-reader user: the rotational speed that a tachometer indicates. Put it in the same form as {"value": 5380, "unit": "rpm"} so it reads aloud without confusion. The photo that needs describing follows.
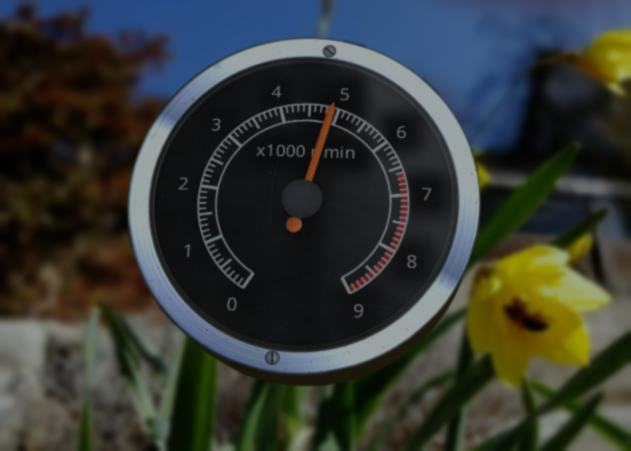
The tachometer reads {"value": 4900, "unit": "rpm"}
